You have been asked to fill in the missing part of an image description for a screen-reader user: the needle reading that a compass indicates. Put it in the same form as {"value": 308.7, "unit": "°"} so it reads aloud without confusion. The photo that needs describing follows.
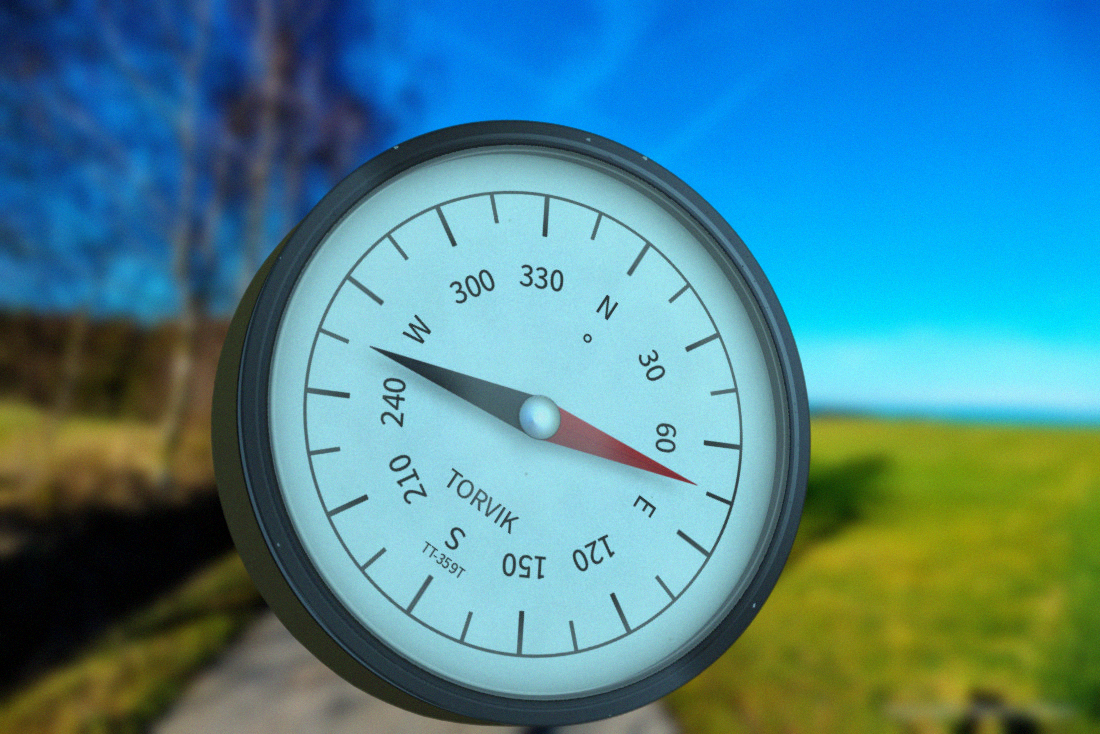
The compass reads {"value": 75, "unit": "°"}
